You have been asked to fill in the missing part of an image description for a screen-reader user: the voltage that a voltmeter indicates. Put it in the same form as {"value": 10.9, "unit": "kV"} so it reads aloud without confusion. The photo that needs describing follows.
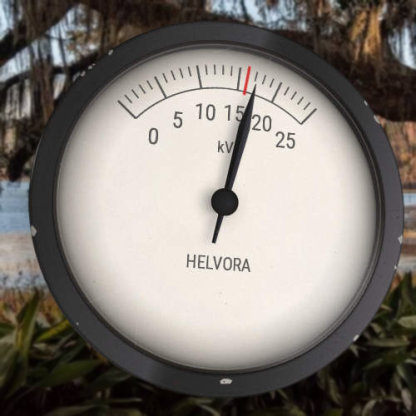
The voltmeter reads {"value": 17, "unit": "kV"}
